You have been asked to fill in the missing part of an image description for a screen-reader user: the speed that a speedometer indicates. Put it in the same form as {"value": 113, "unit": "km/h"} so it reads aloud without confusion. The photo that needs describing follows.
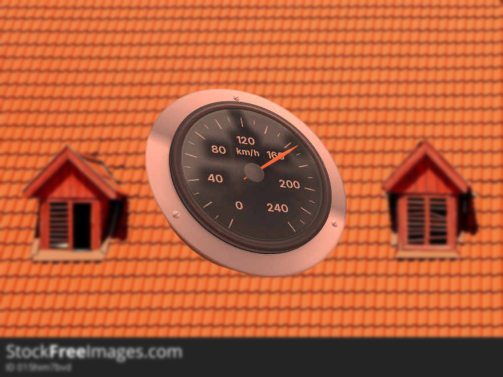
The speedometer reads {"value": 165, "unit": "km/h"}
